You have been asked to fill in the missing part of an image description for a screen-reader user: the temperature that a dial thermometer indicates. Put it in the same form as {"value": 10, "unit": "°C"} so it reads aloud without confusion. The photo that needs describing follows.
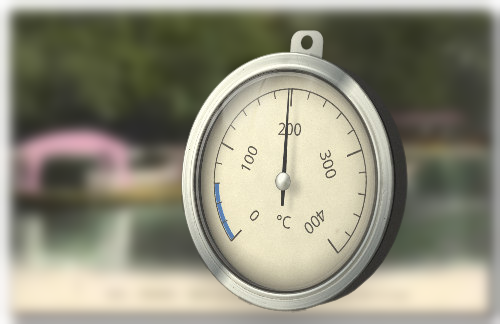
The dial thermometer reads {"value": 200, "unit": "°C"}
